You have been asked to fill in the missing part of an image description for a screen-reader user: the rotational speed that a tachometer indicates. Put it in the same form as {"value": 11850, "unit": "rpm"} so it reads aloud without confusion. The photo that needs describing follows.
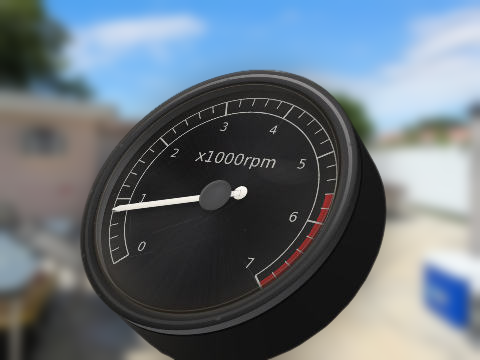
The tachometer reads {"value": 800, "unit": "rpm"}
